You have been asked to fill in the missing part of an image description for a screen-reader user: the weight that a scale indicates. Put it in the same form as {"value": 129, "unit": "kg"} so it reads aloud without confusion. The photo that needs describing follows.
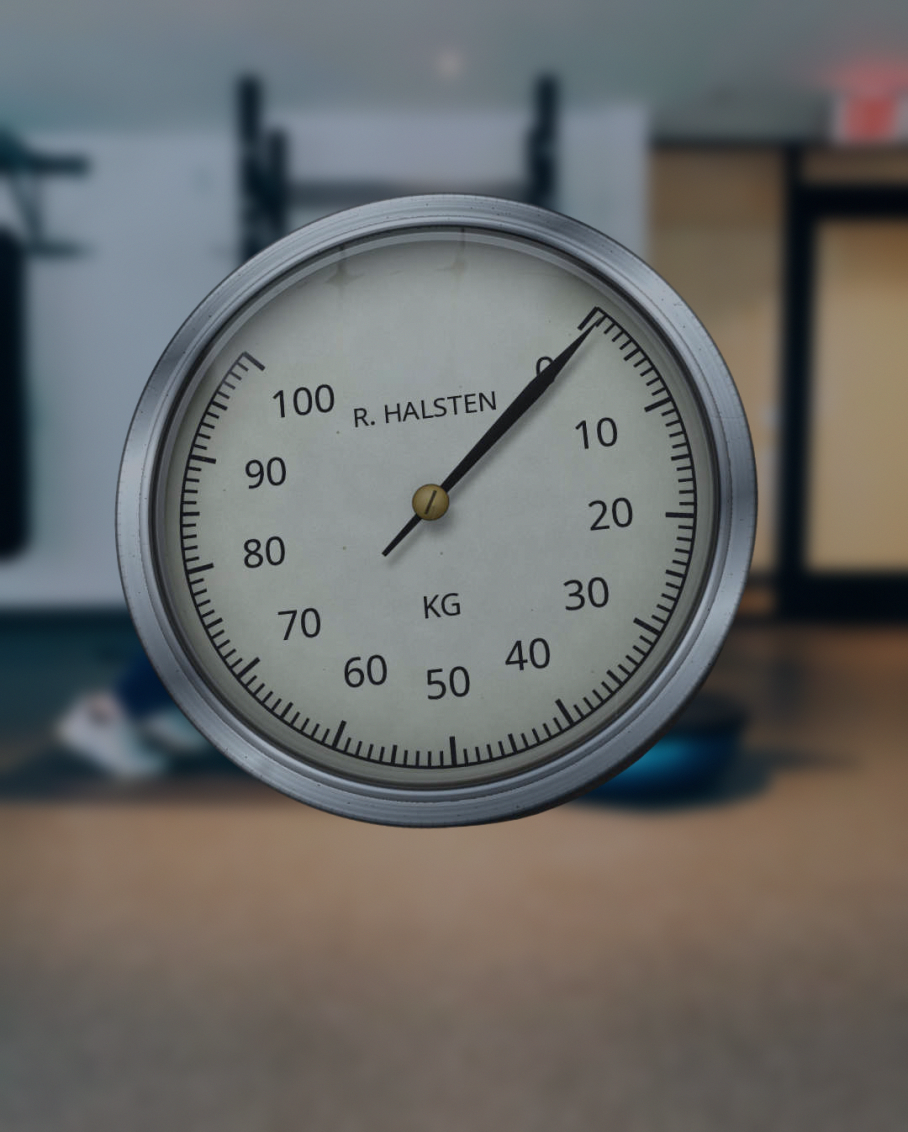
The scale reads {"value": 1, "unit": "kg"}
